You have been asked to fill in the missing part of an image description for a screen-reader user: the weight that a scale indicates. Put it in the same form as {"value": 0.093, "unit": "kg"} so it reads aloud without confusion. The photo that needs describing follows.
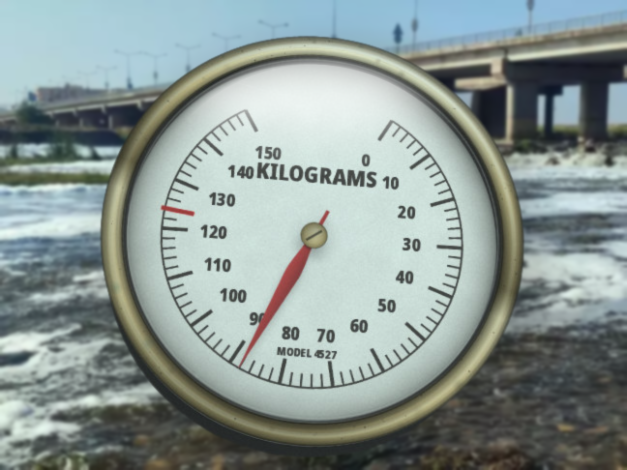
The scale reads {"value": 88, "unit": "kg"}
